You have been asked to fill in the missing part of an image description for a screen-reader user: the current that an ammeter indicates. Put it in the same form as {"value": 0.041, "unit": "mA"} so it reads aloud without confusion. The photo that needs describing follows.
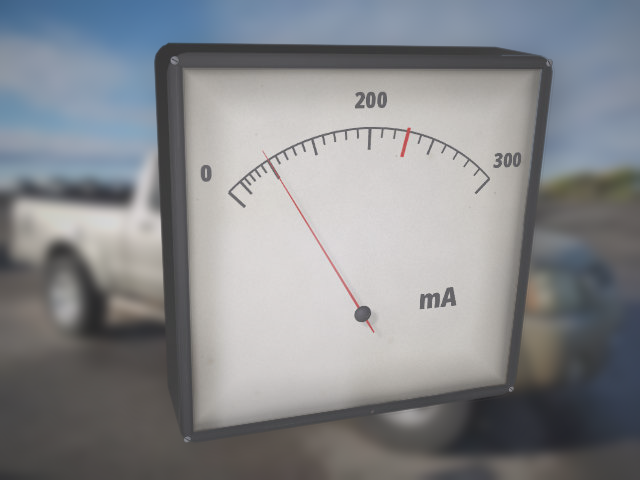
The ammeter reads {"value": 100, "unit": "mA"}
